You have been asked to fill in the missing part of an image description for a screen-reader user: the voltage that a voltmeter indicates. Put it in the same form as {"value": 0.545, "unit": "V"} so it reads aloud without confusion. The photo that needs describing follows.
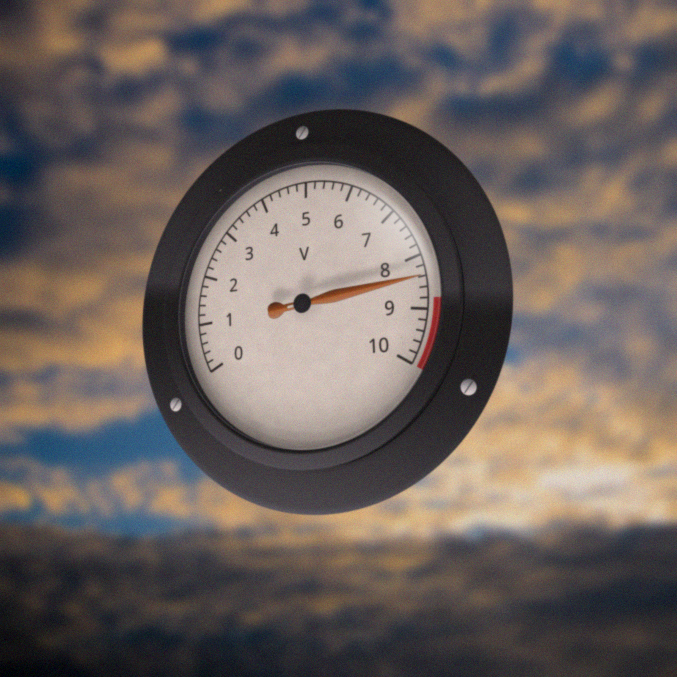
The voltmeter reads {"value": 8.4, "unit": "V"}
